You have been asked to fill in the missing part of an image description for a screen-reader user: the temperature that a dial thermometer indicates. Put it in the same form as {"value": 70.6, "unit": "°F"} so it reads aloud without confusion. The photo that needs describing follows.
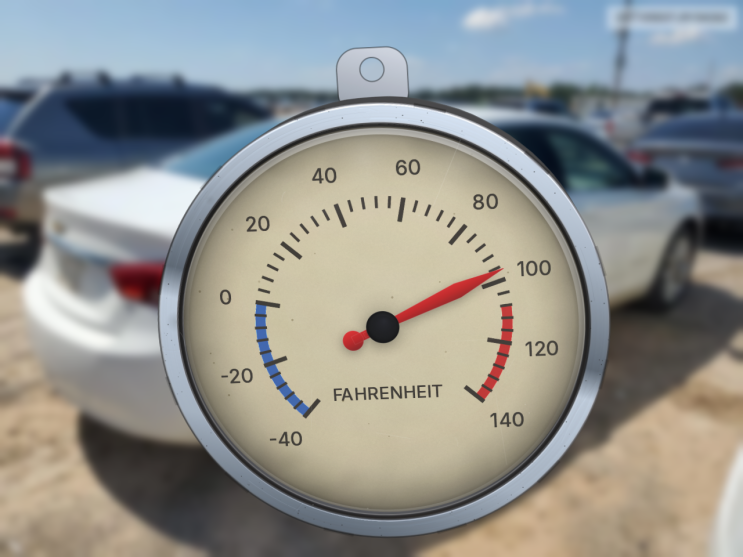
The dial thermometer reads {"value": 96, "unit": "°F"}
